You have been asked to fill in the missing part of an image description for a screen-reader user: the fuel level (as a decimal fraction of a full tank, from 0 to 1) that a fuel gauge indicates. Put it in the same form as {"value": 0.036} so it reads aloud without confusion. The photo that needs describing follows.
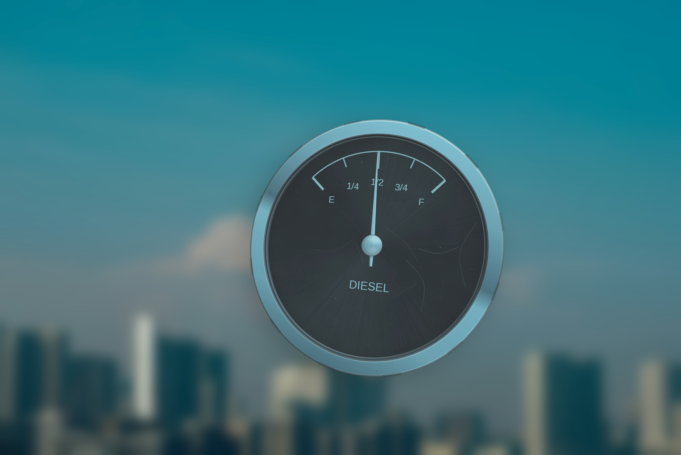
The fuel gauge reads {"value": 0.5}
